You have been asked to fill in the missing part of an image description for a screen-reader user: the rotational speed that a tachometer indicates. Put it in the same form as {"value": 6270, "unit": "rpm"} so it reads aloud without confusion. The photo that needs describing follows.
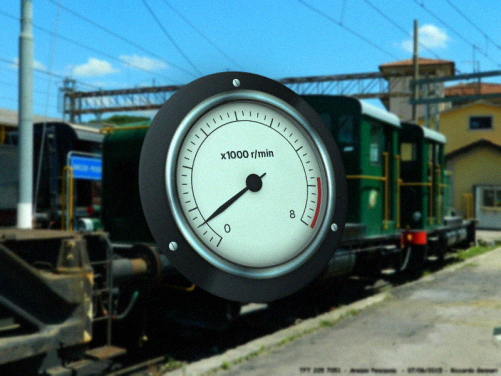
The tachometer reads {"value": 600, "unit": "rpm"}
